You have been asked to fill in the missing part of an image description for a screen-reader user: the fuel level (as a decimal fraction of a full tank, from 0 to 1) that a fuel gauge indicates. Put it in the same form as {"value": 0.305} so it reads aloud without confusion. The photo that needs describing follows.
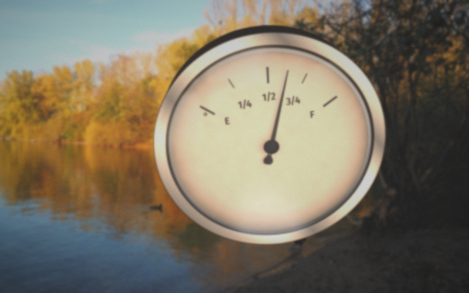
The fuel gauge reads {"value": 0.625}
